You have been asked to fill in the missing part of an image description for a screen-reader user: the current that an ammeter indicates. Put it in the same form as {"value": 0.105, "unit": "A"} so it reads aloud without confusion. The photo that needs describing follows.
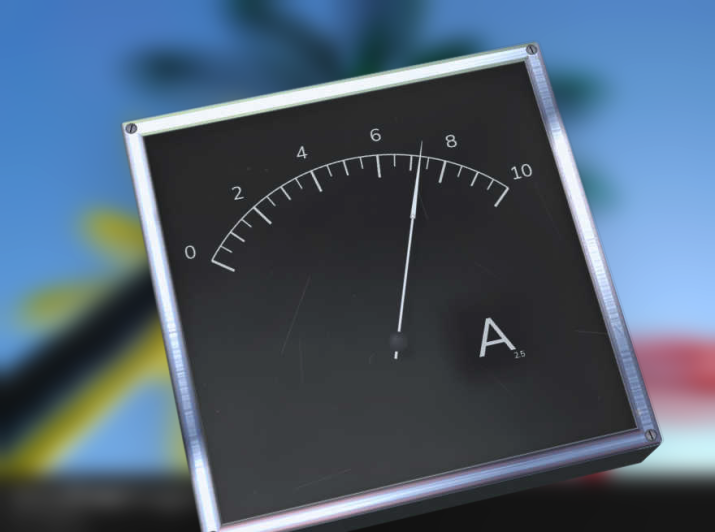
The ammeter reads {"value": 7.25, "unit": "A"}
